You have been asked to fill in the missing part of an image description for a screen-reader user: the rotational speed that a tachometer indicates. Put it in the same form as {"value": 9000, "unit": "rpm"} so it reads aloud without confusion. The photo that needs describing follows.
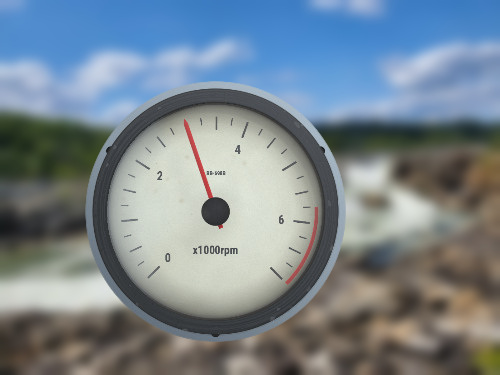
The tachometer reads {"value": 3000, "unit": "rpm"}
